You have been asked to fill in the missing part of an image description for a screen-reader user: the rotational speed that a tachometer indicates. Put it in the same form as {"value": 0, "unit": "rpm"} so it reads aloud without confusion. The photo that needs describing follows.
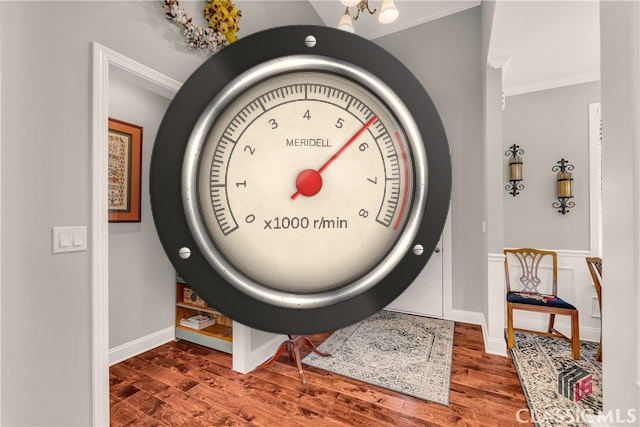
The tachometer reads {"value": 5600, "unit": "rpm"}
